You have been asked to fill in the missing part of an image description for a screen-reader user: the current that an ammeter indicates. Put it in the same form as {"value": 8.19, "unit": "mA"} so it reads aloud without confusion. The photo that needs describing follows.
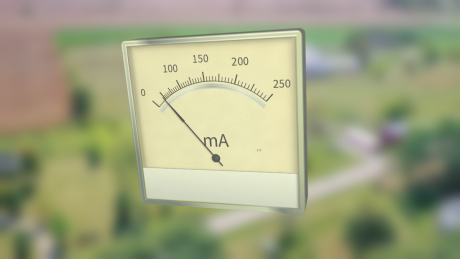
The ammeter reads {"value": 50, "unit": "mA"}
